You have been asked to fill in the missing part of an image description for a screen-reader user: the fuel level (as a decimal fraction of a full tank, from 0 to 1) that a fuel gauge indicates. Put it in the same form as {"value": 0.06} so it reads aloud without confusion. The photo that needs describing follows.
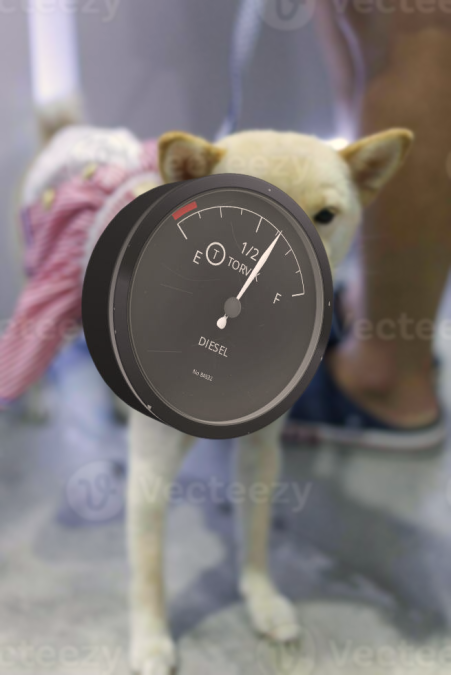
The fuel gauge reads {"value": 0.625}
